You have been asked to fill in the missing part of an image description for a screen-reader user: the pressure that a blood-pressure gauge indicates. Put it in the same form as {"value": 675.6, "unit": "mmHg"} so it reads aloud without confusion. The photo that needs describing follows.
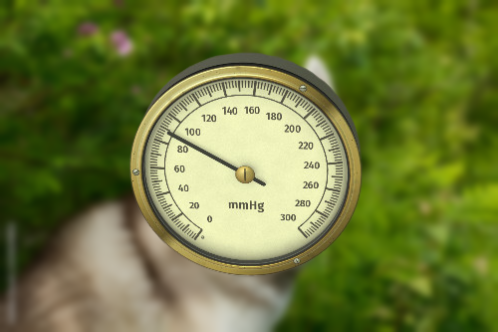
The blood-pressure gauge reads {"value": 90, "unit": "mmHg"}
